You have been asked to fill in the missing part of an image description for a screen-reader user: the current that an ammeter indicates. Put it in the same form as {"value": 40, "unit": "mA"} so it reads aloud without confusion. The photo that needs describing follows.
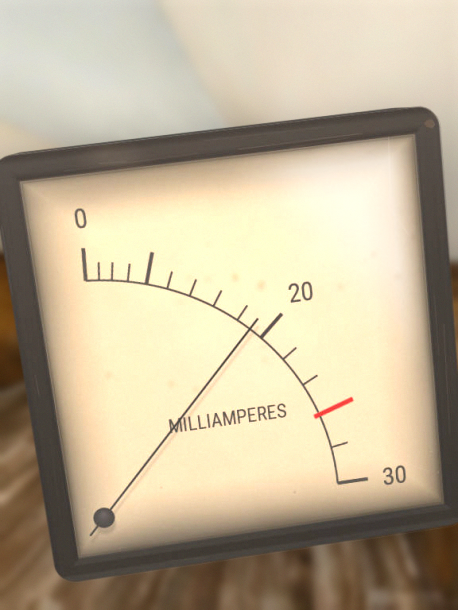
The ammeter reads {"value": 19, "unit": "mA"}
